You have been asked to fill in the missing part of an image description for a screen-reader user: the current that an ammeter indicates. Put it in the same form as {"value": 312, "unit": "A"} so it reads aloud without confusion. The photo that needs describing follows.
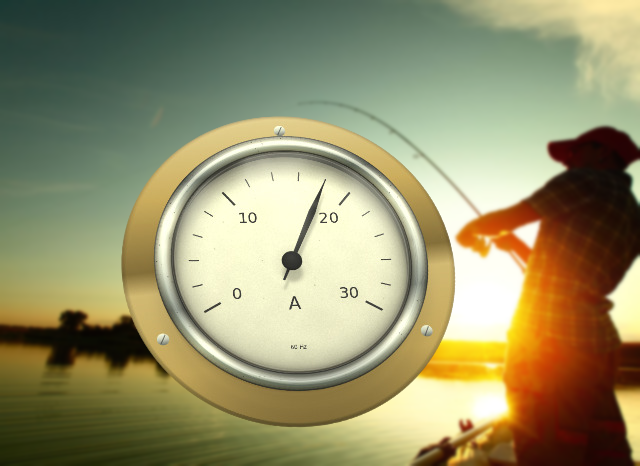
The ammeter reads {"value": 18, "unit": "A"}
